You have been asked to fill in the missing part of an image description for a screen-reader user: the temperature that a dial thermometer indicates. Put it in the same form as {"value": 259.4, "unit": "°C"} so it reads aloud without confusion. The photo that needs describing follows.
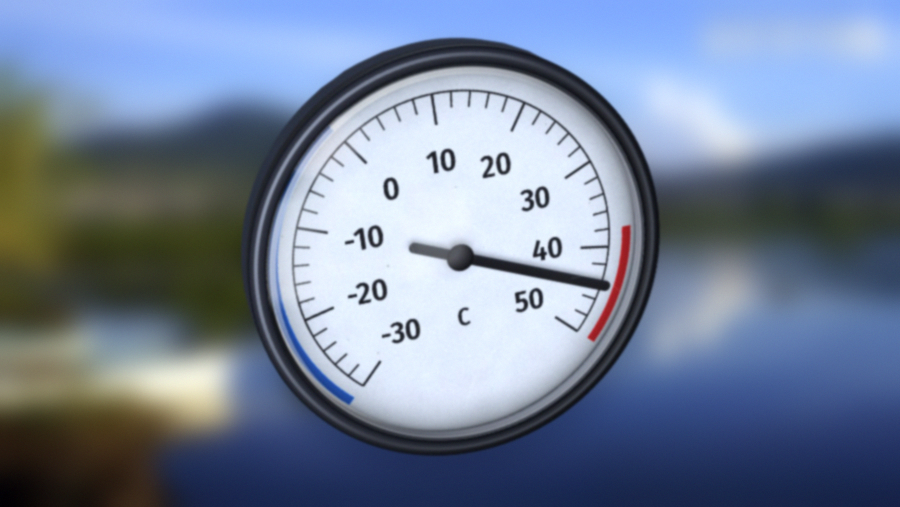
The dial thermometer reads {"value": 44, "unit": "°C"}
